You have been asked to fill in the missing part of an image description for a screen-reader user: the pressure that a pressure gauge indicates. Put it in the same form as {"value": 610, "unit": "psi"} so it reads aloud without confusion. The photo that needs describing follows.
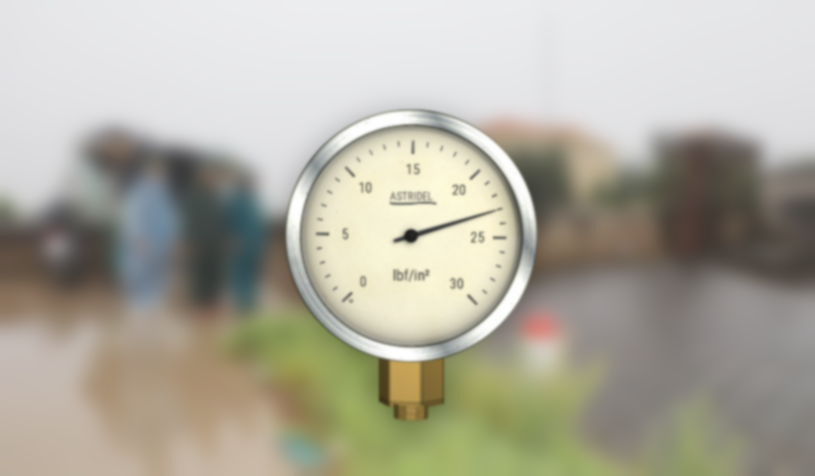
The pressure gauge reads {"value": 23, "unit": "psi"}
